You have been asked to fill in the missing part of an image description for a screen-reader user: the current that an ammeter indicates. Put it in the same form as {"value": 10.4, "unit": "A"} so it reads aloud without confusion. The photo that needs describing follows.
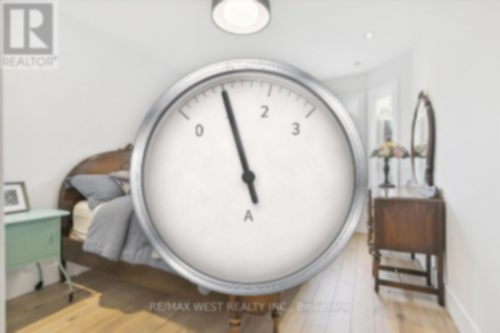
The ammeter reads {"value": 1, "unit": "A"}
